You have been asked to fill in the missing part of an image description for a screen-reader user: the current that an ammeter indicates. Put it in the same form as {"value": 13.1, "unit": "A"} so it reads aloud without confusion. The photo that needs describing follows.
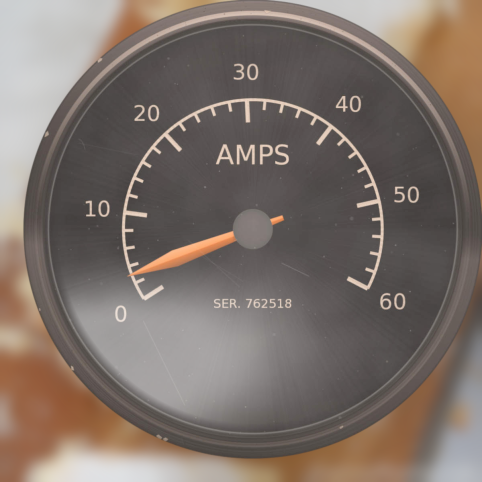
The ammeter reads {"value": 3, "unit": "A"}
